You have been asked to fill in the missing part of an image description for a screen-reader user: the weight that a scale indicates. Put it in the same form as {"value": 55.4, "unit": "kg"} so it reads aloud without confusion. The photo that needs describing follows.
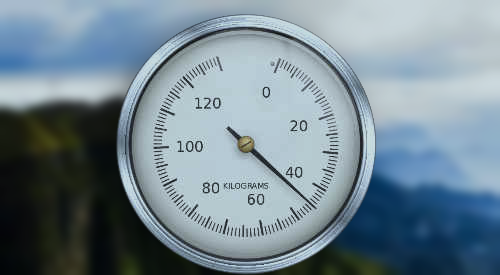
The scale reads {"value": 45, "unit": "kg"}
